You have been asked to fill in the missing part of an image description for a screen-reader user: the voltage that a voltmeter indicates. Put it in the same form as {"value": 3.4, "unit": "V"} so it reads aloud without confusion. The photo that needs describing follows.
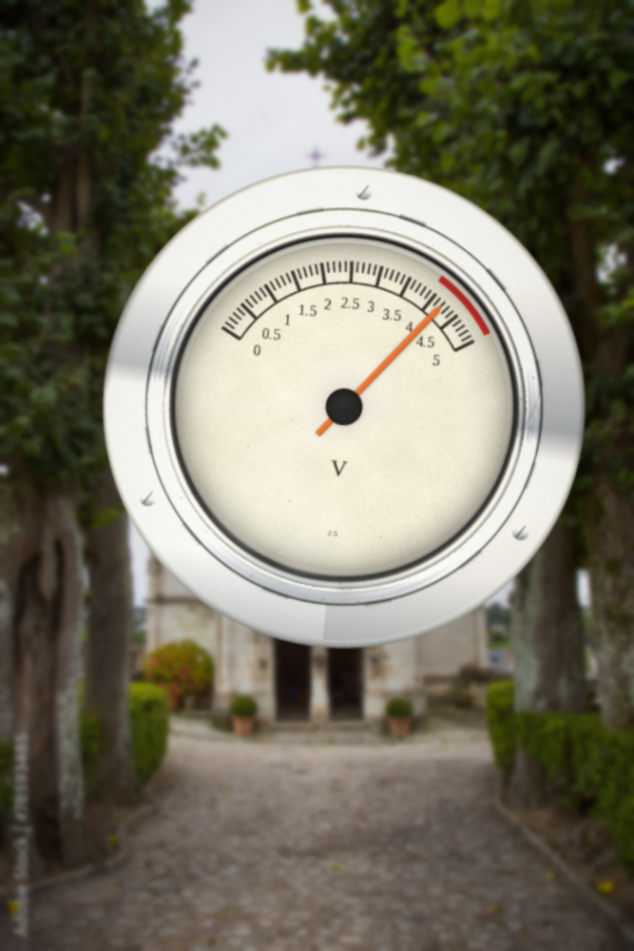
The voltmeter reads {"value": 4.2, "unit": "V"}
